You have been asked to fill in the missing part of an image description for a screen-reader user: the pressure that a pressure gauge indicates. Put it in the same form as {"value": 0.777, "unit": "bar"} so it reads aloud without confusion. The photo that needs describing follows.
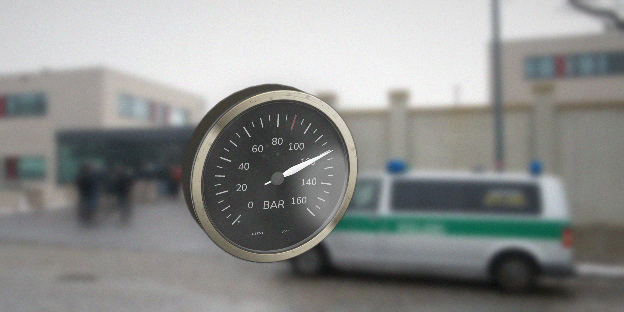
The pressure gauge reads {"value": 120, "unit": "bar"}
